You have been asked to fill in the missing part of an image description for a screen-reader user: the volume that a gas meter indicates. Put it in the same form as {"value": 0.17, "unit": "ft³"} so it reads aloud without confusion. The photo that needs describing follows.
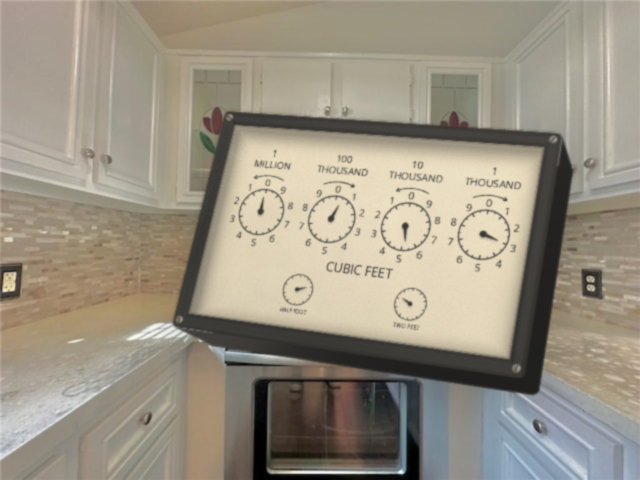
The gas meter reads {"value": 5300, "unit": "ft³"}
